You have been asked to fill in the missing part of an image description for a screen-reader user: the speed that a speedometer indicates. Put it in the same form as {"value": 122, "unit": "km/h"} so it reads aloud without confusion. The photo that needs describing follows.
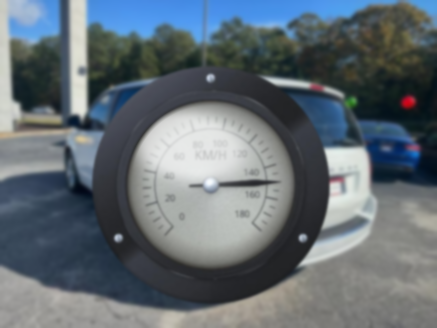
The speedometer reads {"value": 150, "unit": "km/h"}
